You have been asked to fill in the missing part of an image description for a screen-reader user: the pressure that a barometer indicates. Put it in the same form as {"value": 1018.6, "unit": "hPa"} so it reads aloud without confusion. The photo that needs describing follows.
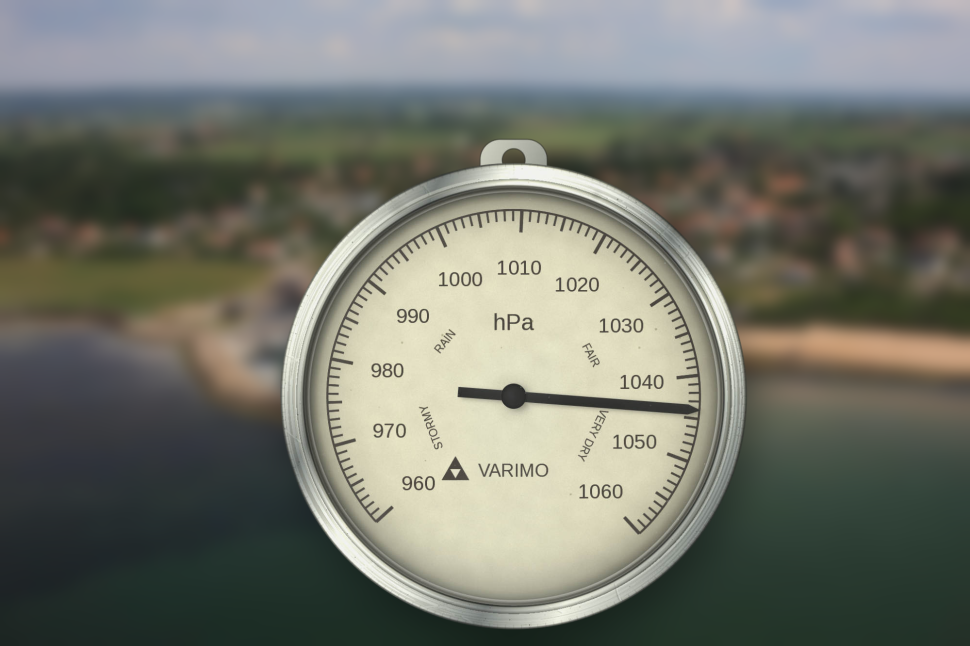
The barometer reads {"value": 1044, "unit": "hPa"}
